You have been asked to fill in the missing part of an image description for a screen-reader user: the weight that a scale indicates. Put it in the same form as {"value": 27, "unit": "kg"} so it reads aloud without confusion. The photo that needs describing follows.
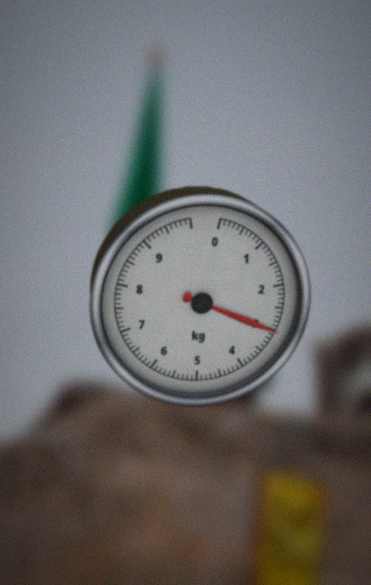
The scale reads {"value": 3, "unit": "kg"}
